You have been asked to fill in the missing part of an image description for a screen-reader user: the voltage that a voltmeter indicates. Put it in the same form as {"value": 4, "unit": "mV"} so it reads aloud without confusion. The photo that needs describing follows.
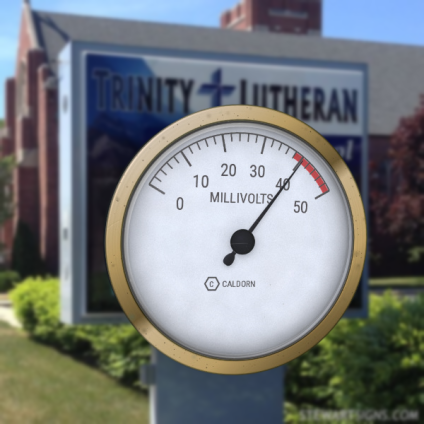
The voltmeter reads {"value": 40, "unit": "mV"}
